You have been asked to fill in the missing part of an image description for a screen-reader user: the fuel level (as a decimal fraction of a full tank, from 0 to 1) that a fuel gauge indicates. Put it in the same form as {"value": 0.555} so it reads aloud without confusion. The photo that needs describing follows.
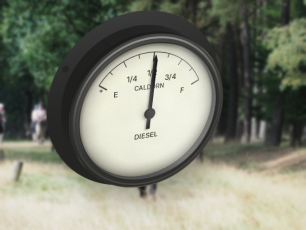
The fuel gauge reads {"value": 0.5}
